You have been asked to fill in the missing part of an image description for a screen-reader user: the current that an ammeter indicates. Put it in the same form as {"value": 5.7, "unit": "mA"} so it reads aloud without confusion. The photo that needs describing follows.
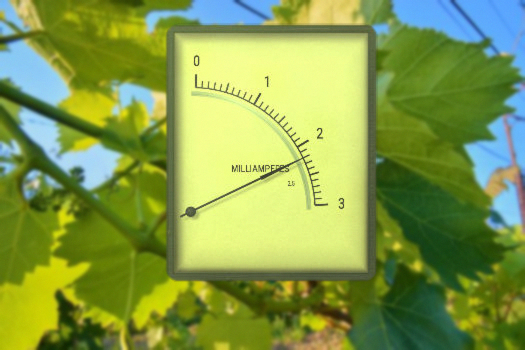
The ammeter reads {"value": 2.2, "unit": "mA"}
